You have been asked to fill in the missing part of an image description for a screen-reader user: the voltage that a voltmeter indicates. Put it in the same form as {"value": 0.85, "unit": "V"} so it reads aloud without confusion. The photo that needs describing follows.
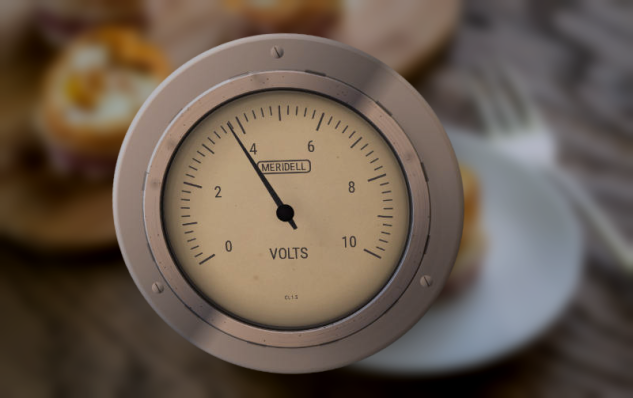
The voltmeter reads {"value": 3.8, "unit": "V"}
